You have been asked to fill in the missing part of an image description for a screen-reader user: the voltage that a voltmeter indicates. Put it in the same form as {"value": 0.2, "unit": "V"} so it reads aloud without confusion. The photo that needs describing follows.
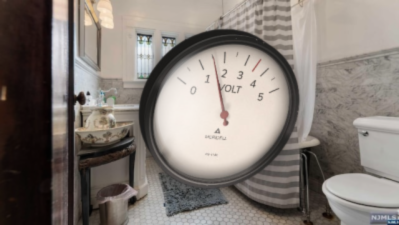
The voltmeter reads {"value": 1.5, "unit": "V"}
